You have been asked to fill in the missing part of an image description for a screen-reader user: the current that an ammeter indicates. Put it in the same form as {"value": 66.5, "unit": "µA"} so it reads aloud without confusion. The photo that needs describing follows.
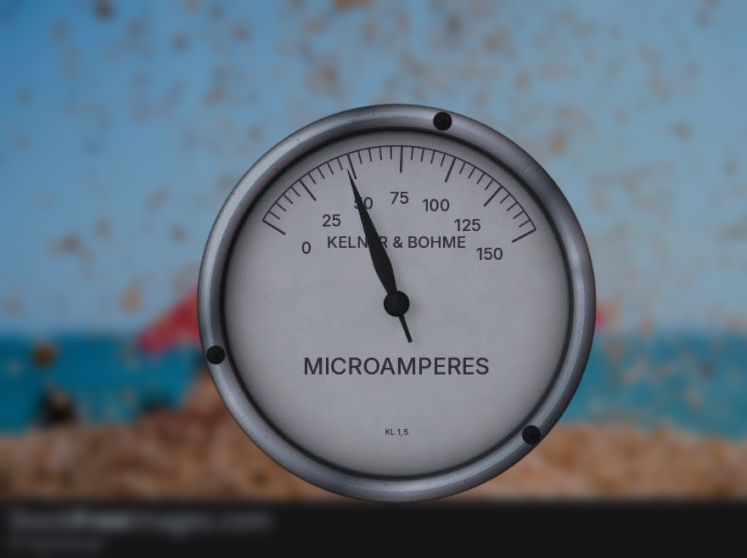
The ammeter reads {"value": 47.5, "unit": "µA"}
